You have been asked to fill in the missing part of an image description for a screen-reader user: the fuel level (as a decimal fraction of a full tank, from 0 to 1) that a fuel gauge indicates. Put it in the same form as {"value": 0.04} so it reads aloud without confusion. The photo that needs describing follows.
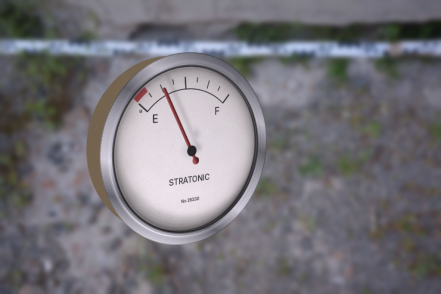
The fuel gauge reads {"value": 0.25}
